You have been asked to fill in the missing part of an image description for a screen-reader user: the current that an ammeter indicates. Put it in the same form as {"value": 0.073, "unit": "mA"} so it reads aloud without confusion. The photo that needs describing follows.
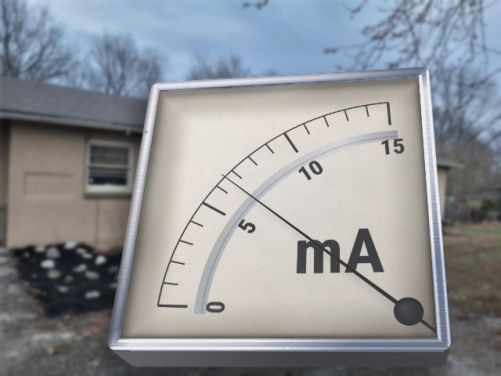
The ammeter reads {"value": 6.5, "unit": "mA"}
